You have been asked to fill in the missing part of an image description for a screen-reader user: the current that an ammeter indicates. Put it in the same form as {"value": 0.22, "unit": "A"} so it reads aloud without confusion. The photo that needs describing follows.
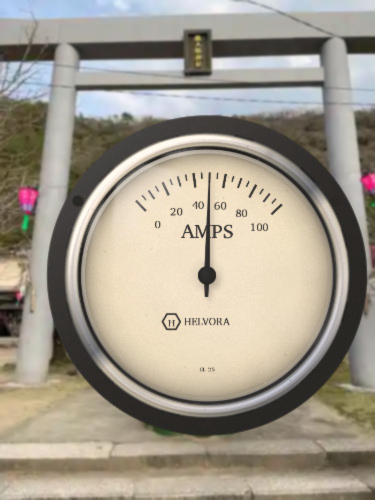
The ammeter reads {"value": 50, "unit": "A"}
